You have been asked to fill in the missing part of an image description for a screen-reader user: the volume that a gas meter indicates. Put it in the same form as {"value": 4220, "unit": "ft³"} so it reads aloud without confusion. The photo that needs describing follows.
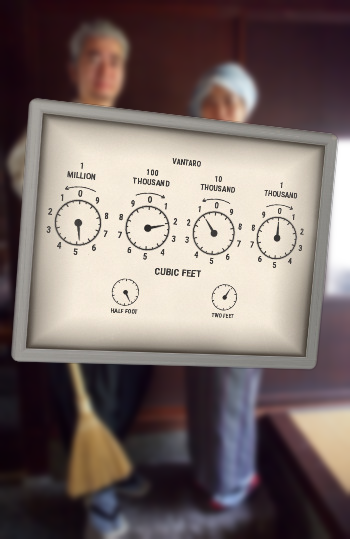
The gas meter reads {"value": 521000, "unit": "ft³"}
